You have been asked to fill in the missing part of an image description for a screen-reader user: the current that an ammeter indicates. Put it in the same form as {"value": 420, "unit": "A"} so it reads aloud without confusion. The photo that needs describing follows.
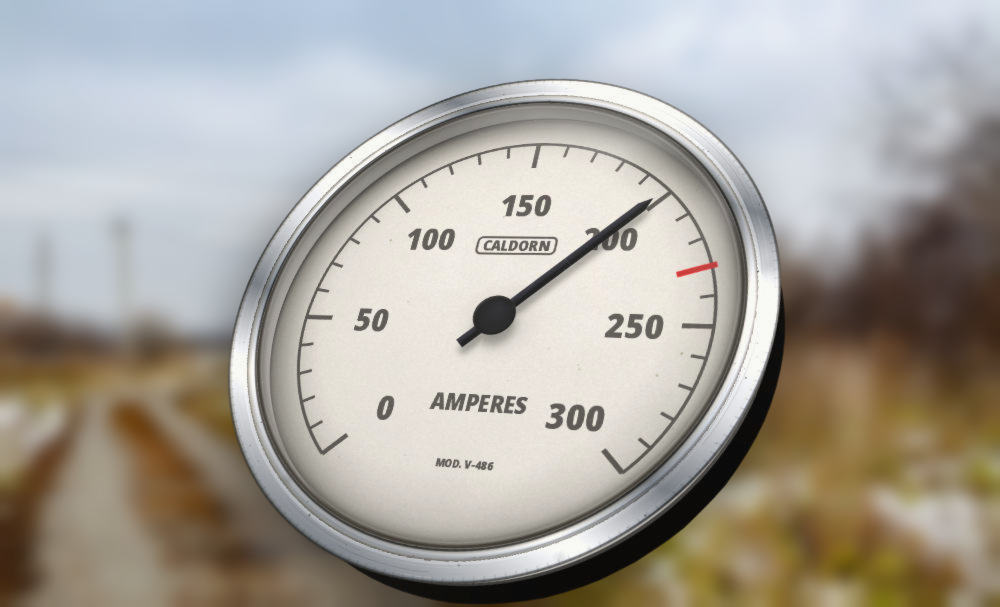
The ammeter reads {"value": 200, "unit": "A"}
